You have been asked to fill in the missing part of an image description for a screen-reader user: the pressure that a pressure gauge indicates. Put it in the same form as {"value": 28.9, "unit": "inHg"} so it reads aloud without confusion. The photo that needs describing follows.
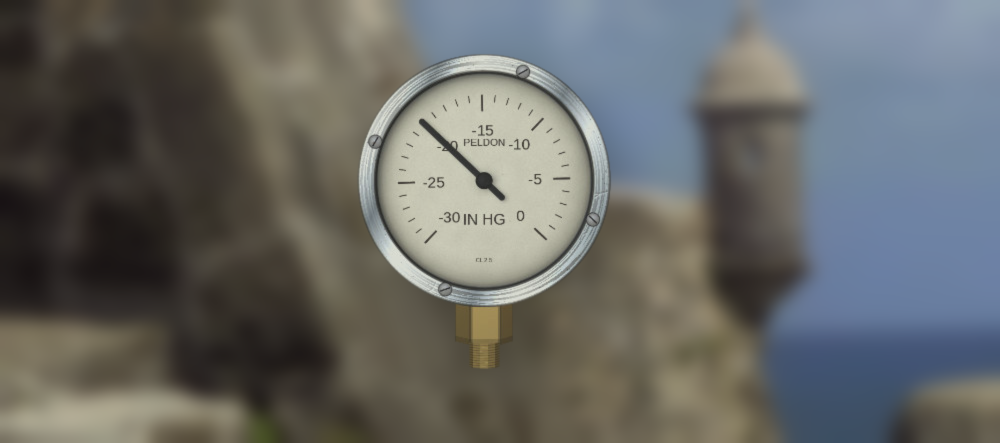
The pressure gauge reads {"value": -20, "unit": "inHg"}
